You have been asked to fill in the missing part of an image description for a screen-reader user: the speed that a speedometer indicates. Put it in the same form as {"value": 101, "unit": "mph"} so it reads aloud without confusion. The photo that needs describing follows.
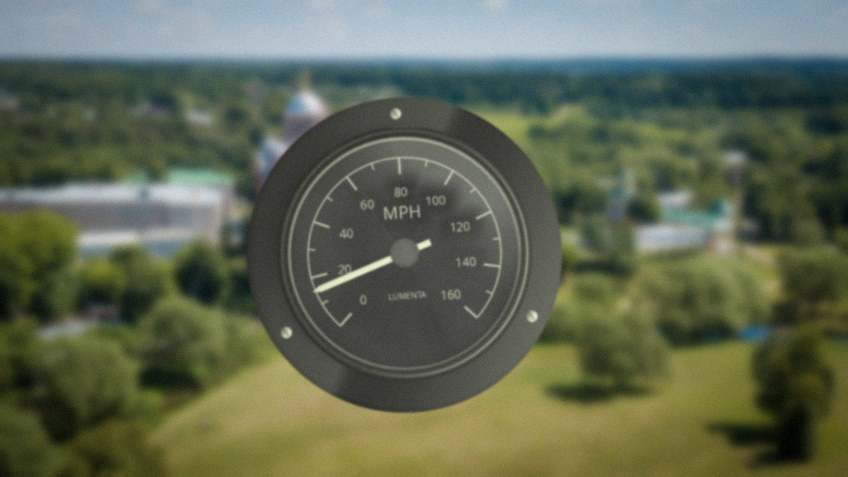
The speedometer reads {"value": 15, "unit": "mph"}
